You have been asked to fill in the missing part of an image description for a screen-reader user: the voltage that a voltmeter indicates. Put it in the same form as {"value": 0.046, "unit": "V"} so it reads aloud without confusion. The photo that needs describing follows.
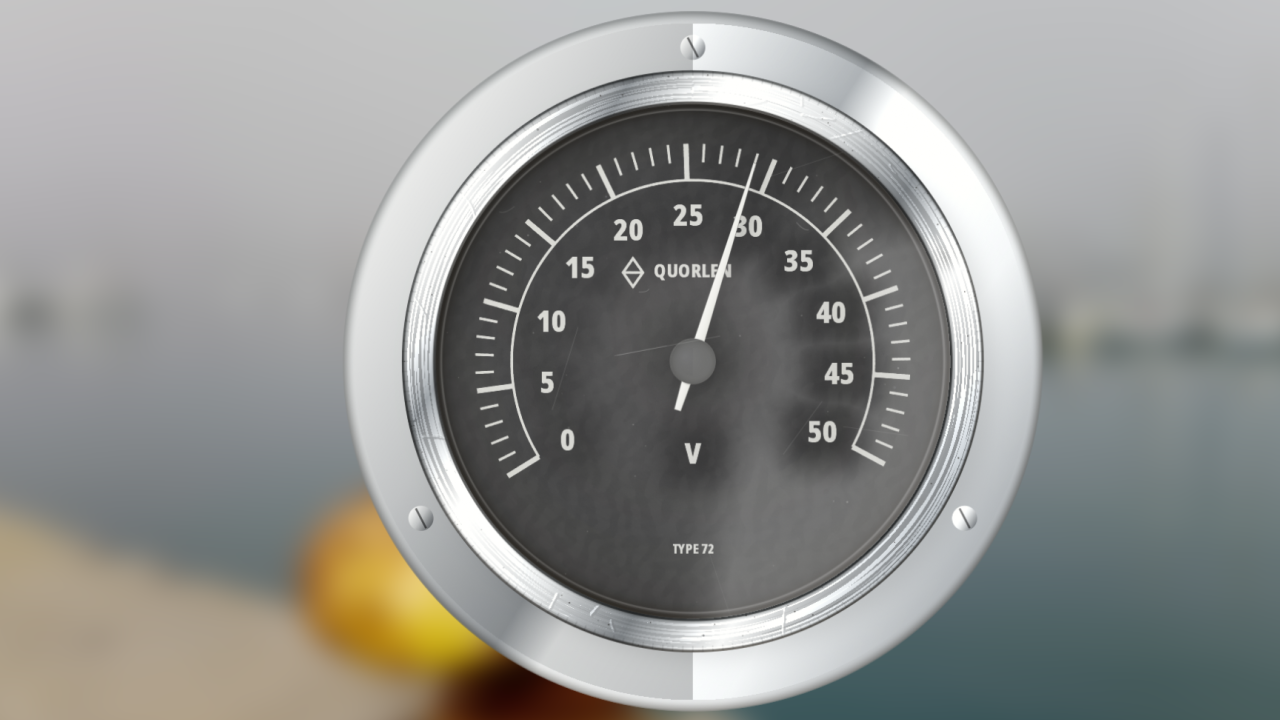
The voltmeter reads {"value": 29, "unit": "V"}
